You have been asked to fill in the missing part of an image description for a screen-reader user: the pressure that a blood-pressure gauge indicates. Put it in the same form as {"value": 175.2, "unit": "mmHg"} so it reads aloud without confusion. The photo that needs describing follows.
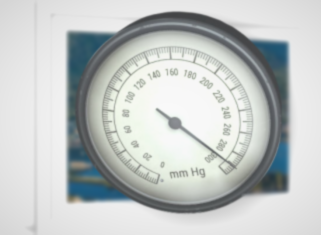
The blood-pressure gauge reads {"value": 290, "unit": "mmHg"}
